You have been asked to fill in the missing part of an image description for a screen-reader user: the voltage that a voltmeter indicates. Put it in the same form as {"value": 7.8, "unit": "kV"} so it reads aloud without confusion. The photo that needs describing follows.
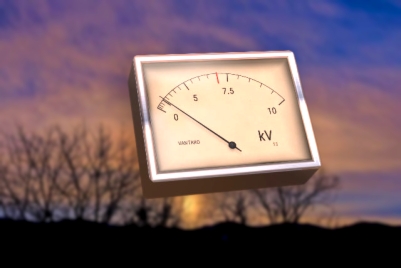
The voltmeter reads {"value": 2.5, "unit": "kV"}
